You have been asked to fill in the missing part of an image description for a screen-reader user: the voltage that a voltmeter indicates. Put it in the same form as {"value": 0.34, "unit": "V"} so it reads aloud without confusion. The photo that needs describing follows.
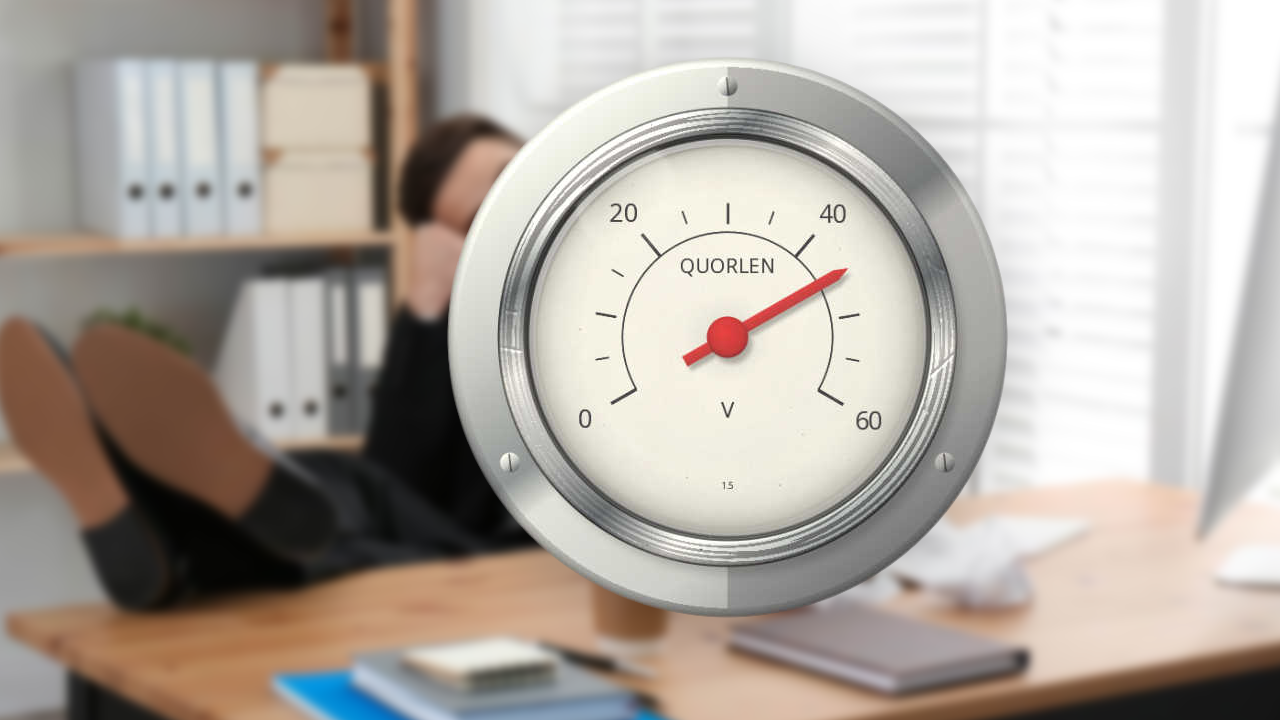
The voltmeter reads {"value": 45, "unit": "V"}
